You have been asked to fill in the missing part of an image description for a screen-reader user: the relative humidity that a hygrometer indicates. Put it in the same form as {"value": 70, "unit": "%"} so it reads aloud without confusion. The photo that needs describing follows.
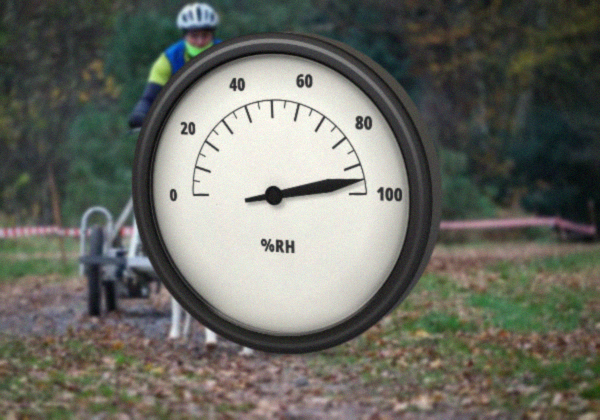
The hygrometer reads {"value": 95, "unit": "%"}
